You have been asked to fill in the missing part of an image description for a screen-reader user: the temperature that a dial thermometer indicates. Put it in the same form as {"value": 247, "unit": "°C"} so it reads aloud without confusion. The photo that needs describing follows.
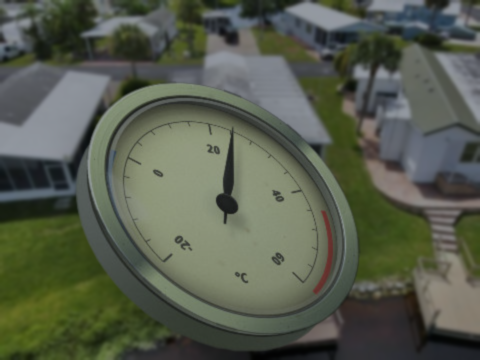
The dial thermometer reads {"value": 24, "unit": "°C"}
